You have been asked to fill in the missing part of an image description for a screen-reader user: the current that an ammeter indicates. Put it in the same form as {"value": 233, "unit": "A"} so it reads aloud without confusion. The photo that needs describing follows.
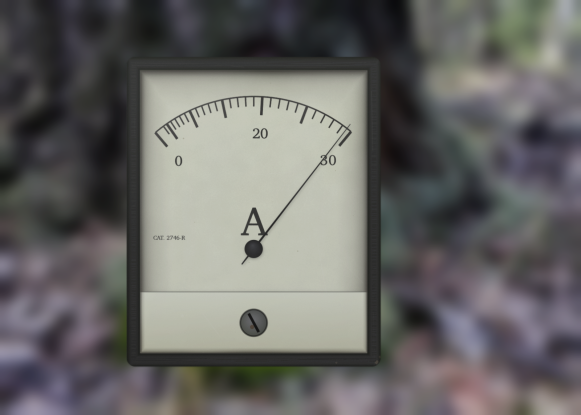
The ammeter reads {"value": 29.5, "unit": "A"}
